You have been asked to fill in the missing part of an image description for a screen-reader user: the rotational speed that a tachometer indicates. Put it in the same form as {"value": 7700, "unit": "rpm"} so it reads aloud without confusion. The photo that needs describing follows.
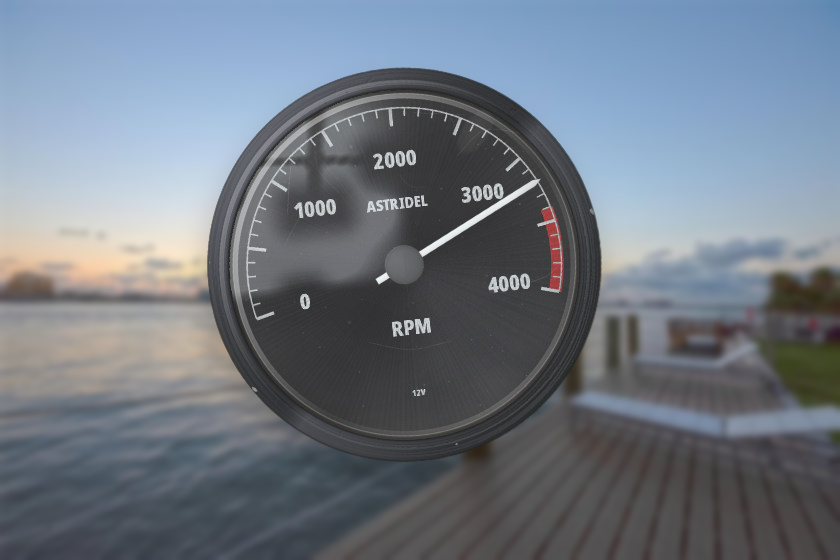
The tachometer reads {"value": 3200, "unit": "rpm"}
